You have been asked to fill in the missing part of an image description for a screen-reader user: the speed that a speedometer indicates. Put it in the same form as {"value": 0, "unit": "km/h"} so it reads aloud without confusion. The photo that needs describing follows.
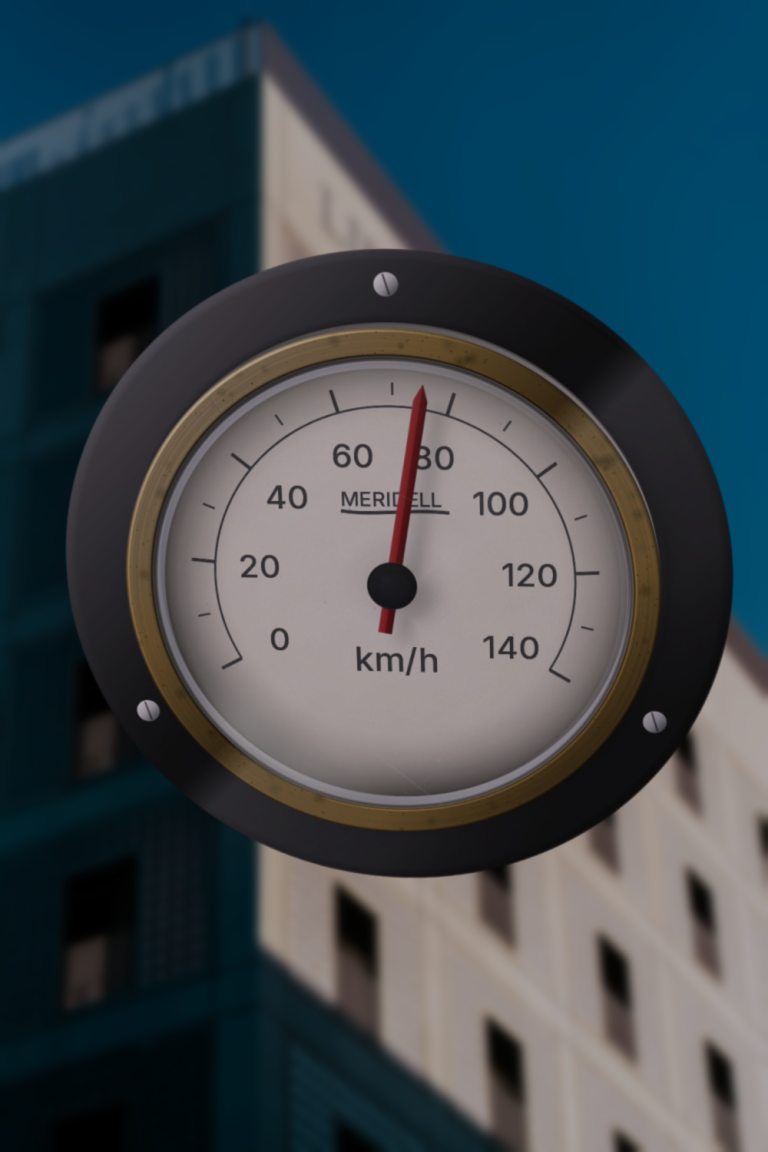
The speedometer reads {"value": 75, "unit": "km/h"}
